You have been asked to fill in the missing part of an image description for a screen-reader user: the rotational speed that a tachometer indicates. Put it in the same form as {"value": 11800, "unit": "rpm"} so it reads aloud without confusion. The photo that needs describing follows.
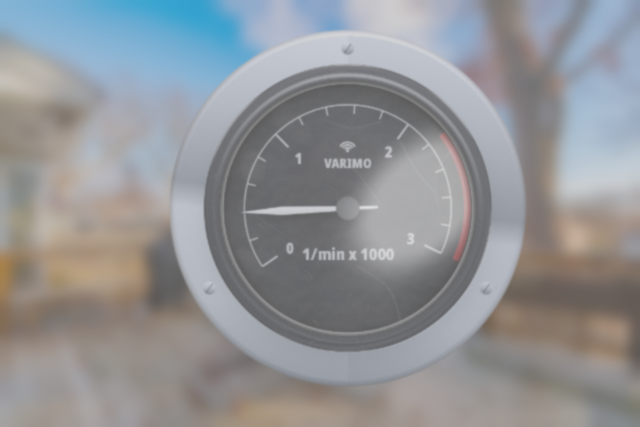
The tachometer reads {"value": 400, "unit": "rpm"}
